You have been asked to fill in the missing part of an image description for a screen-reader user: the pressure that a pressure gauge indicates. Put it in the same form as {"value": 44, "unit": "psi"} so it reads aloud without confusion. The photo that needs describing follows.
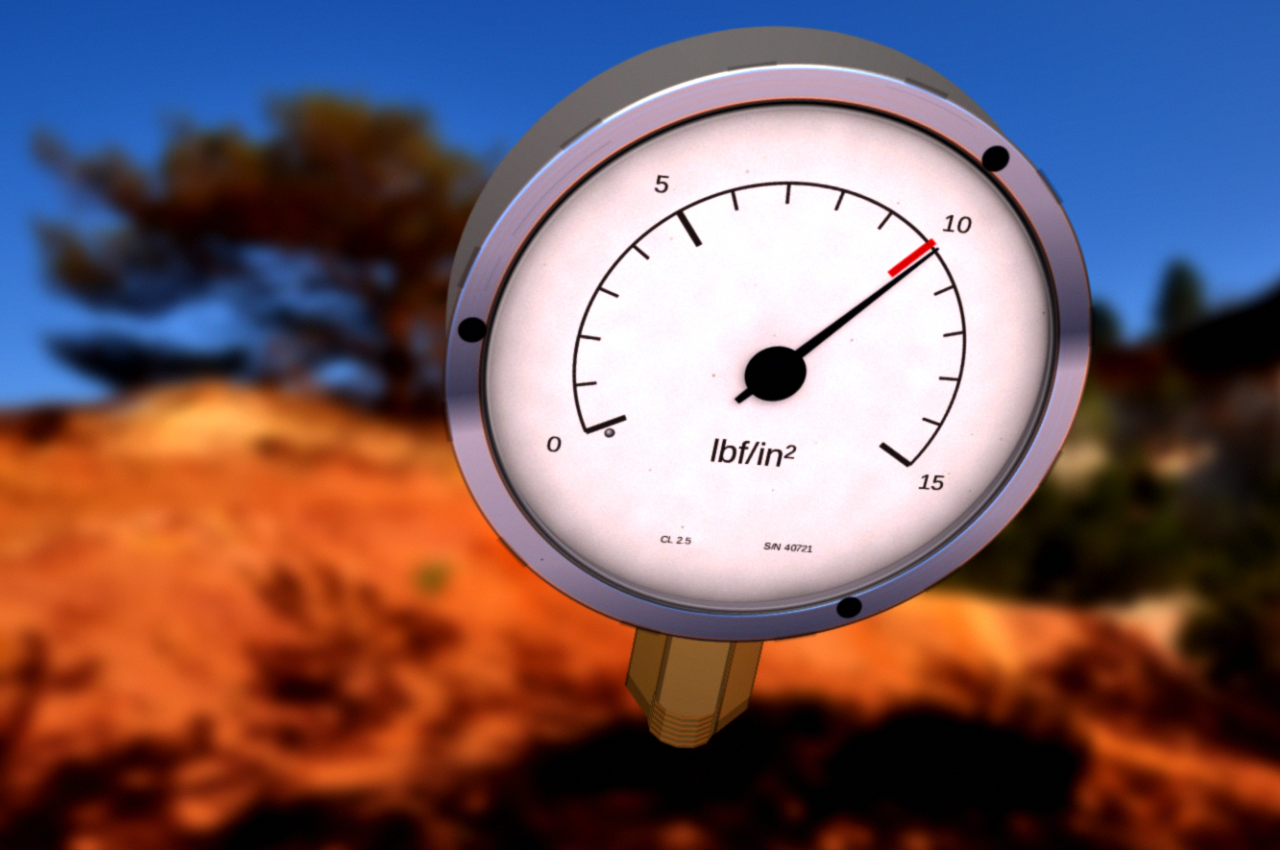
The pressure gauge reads {"value": 10, "unit": "psi"}
